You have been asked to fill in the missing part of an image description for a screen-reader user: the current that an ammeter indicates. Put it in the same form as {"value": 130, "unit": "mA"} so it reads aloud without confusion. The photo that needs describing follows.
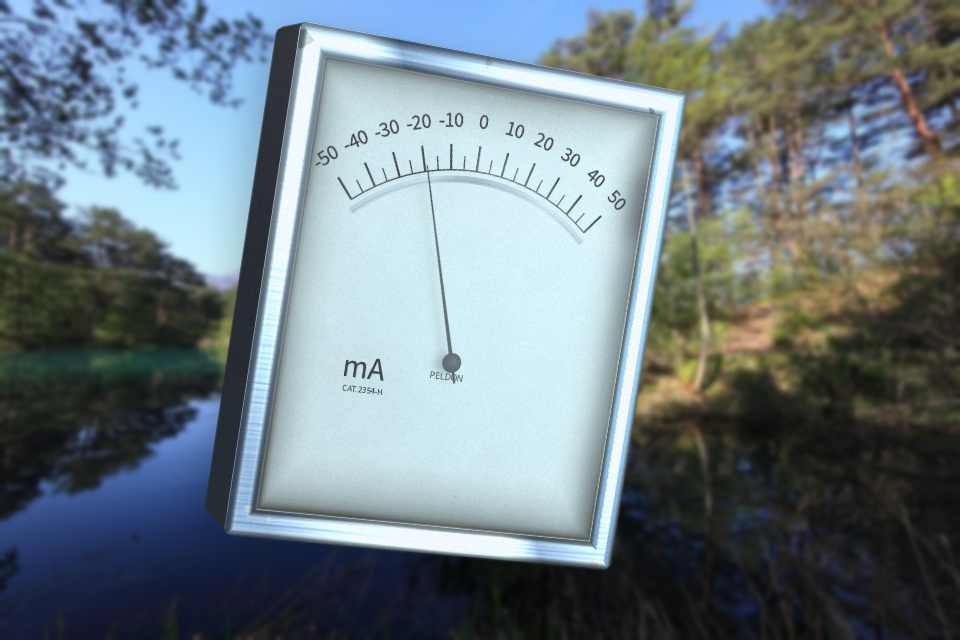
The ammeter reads {"value": -20, "unit": "mA"}
